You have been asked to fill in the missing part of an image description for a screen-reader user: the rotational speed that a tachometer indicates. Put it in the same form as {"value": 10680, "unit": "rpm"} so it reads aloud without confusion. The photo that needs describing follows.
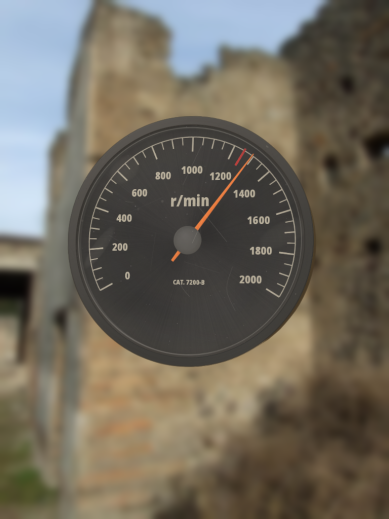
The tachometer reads {"value": 1300, "unit": "rpm"}
